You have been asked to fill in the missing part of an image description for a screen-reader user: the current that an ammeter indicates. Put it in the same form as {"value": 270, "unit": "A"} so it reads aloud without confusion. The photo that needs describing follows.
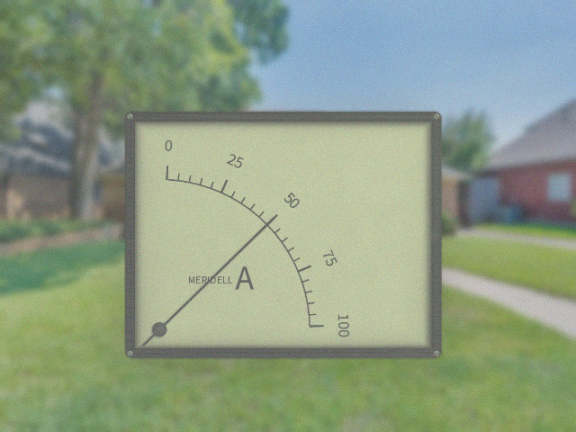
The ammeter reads {"value": 50, "unit": "A"}
